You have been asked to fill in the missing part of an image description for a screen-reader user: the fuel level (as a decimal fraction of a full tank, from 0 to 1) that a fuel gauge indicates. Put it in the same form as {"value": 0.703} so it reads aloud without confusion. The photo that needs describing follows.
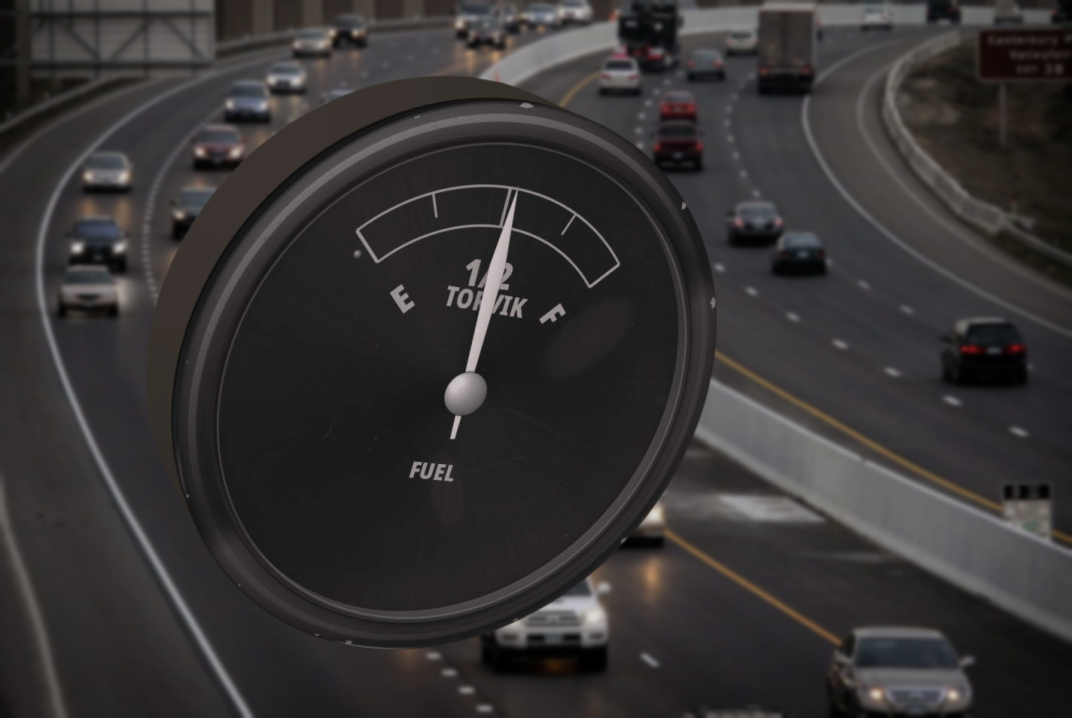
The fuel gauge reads {"value": 0.5}
